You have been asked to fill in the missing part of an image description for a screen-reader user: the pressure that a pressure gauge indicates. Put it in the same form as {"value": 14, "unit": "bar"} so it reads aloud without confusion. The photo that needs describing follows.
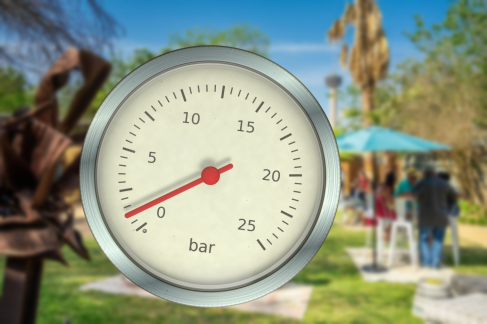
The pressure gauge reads {"value": 1, "unit": "bar"}
